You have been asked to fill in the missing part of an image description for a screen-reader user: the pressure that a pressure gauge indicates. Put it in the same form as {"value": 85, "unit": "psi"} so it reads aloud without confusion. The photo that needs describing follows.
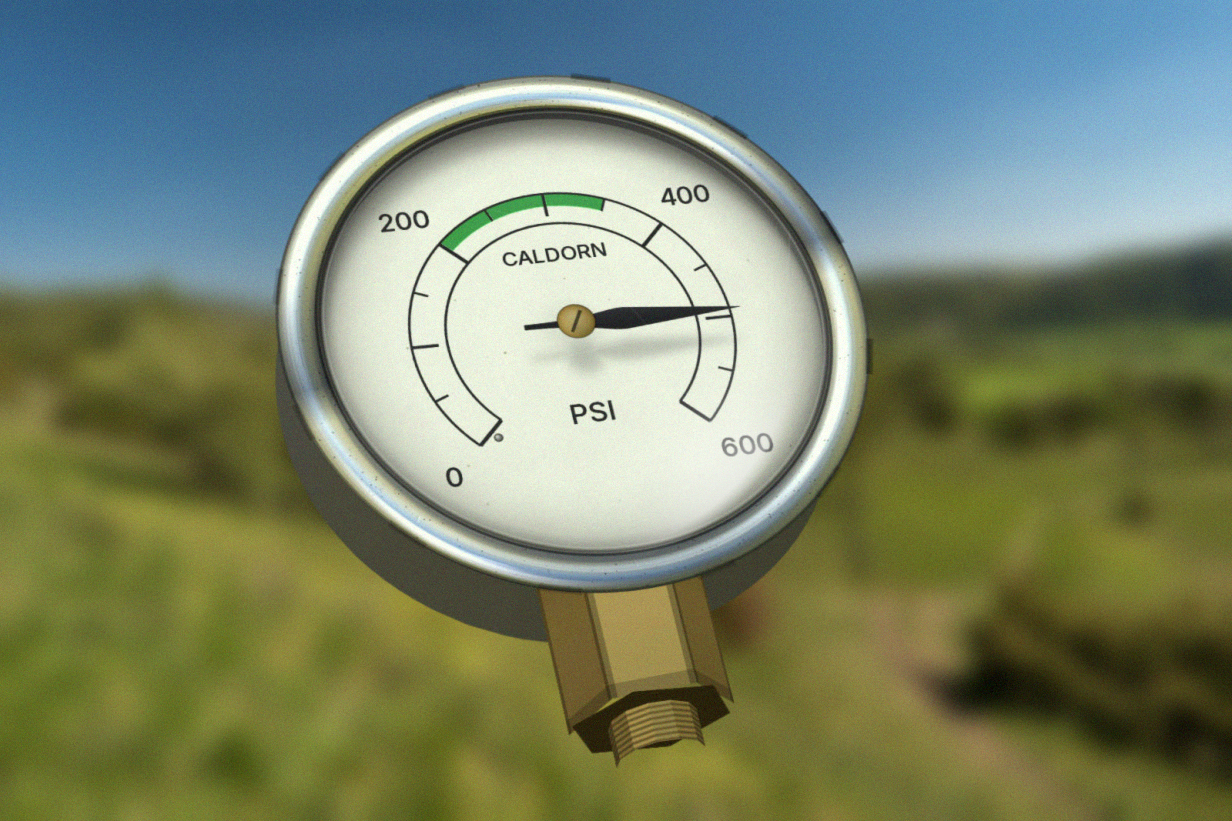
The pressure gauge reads {"value": 500, "unit": "psi"}
